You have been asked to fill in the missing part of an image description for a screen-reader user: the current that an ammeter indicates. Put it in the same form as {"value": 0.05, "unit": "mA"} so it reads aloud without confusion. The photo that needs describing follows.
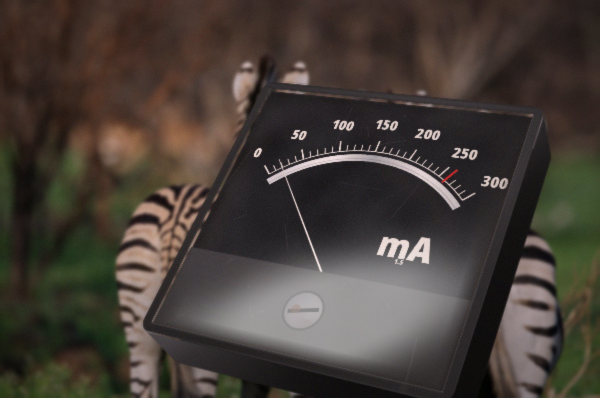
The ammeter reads {"value": 20, "unit": "mA"}
